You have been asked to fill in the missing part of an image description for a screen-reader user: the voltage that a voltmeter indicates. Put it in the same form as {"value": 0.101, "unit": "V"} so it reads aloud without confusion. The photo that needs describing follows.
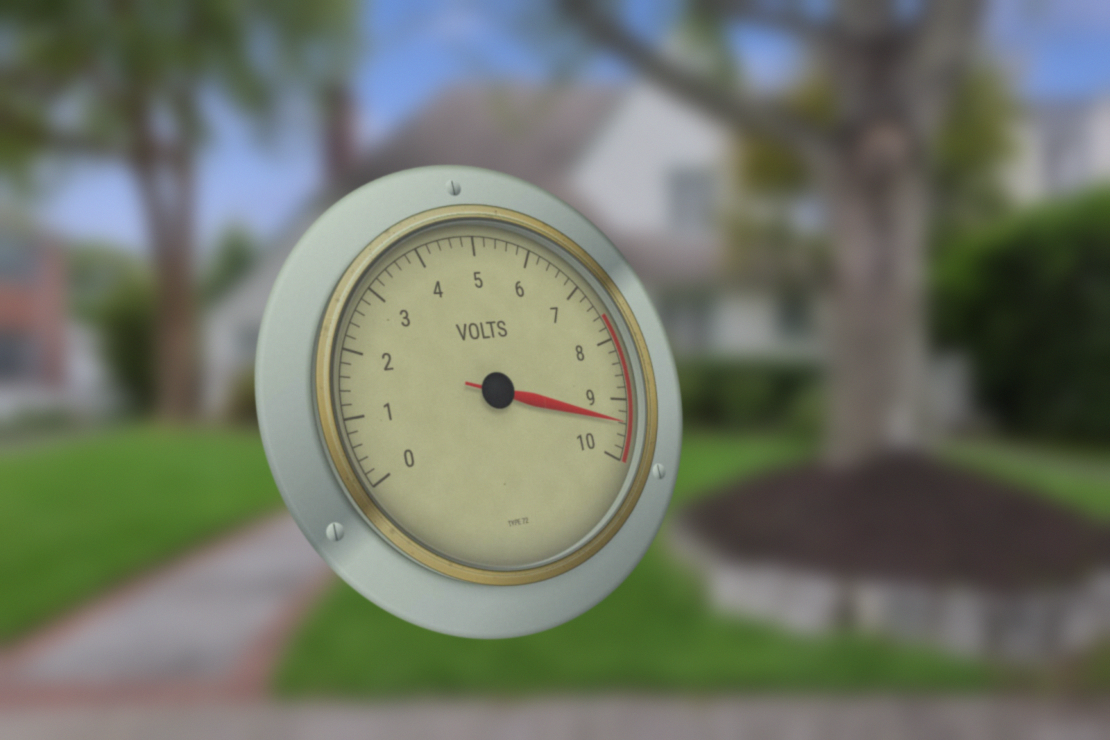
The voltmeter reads {"value": 9.4, "unit": "V"}
